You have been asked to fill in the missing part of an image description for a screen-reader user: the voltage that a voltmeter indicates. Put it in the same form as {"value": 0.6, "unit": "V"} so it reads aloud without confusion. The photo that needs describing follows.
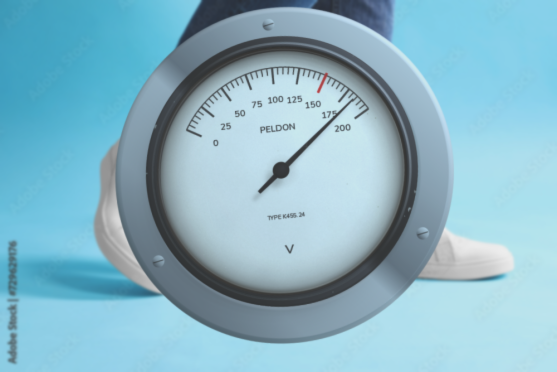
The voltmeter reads {"value": 185, "unit": "V"}
